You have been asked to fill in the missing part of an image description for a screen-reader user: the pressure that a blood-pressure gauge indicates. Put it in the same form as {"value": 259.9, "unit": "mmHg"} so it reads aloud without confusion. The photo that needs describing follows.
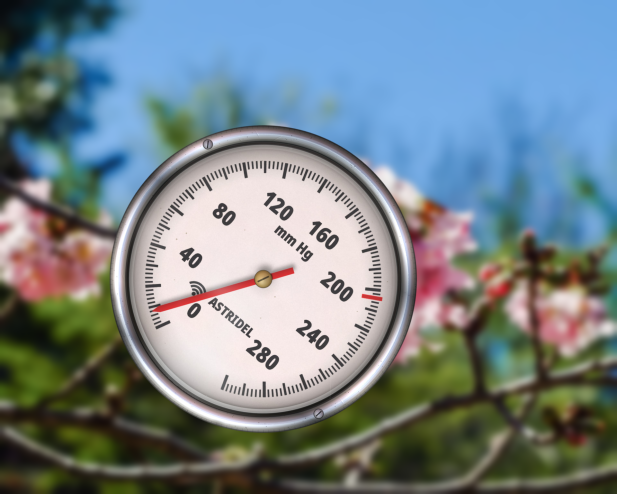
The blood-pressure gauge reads {"value": 8, "unit": "mmHg"}
